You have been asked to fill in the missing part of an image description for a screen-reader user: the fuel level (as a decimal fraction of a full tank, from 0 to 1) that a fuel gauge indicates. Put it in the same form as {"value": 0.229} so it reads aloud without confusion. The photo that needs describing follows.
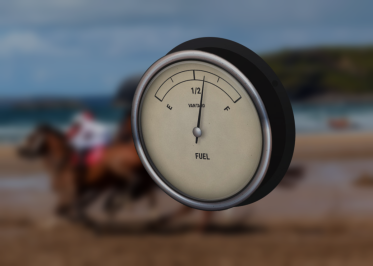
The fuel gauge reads {"value": 0.625}
